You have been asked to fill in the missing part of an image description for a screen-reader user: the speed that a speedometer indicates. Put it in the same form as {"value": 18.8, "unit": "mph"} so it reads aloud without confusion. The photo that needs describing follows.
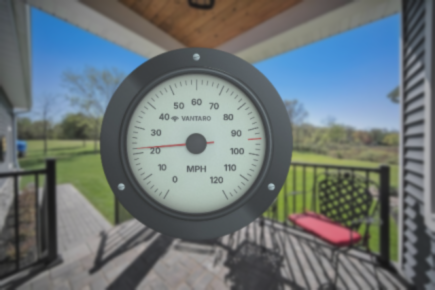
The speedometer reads {"value": 22, "unit": "mph"}
